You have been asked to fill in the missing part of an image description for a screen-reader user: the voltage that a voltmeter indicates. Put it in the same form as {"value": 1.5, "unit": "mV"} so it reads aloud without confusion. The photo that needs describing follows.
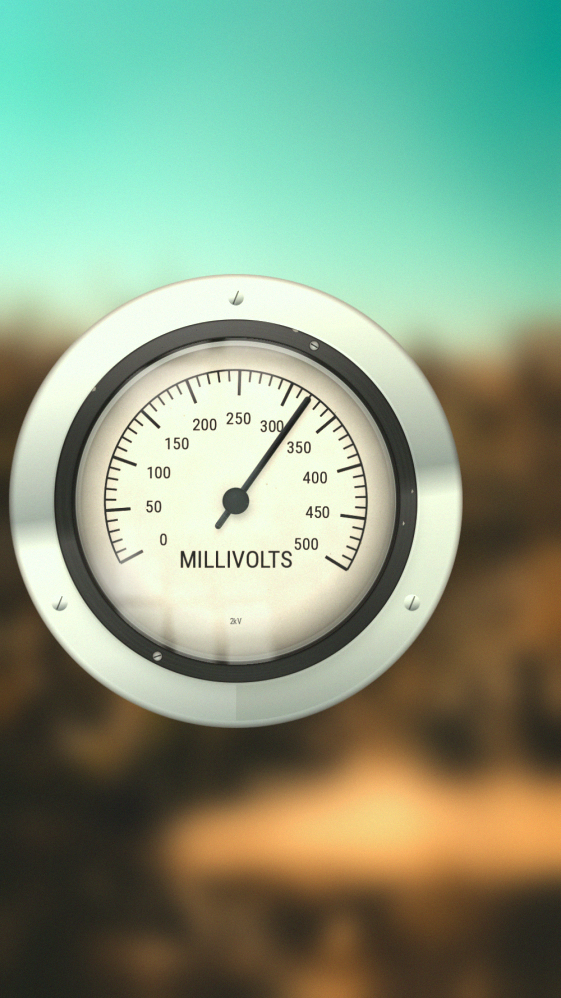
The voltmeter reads {"value": 320, "unit": "mV"}
